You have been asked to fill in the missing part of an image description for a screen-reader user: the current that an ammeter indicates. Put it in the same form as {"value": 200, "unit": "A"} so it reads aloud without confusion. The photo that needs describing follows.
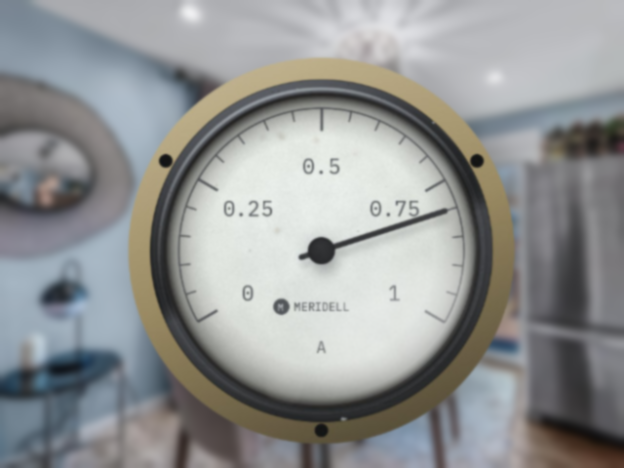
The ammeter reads {"value": 0.8, "unit": "A"}
